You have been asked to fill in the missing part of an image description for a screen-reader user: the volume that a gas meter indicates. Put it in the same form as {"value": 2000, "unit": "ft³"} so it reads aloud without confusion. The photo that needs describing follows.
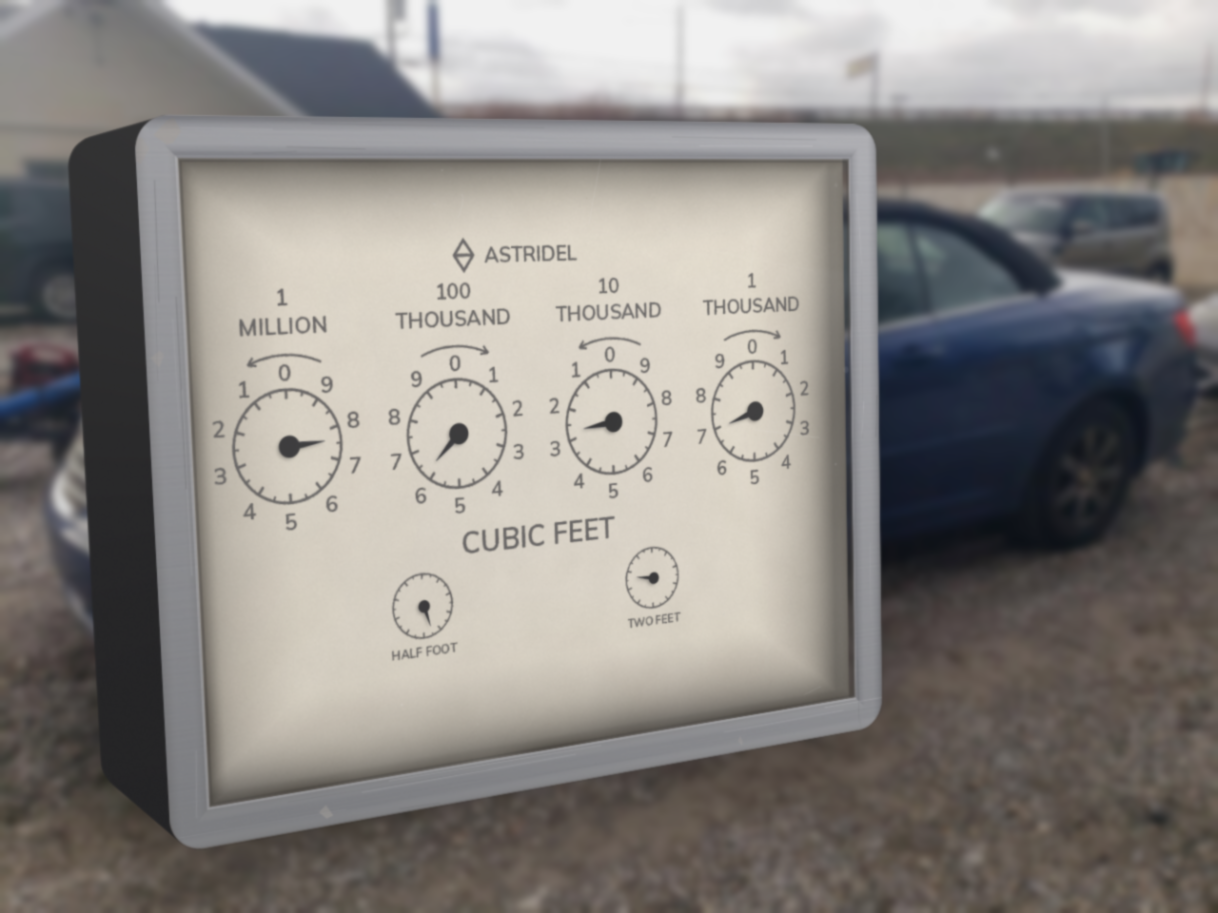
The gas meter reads {"value": 762700, "unit": "ft³"}
